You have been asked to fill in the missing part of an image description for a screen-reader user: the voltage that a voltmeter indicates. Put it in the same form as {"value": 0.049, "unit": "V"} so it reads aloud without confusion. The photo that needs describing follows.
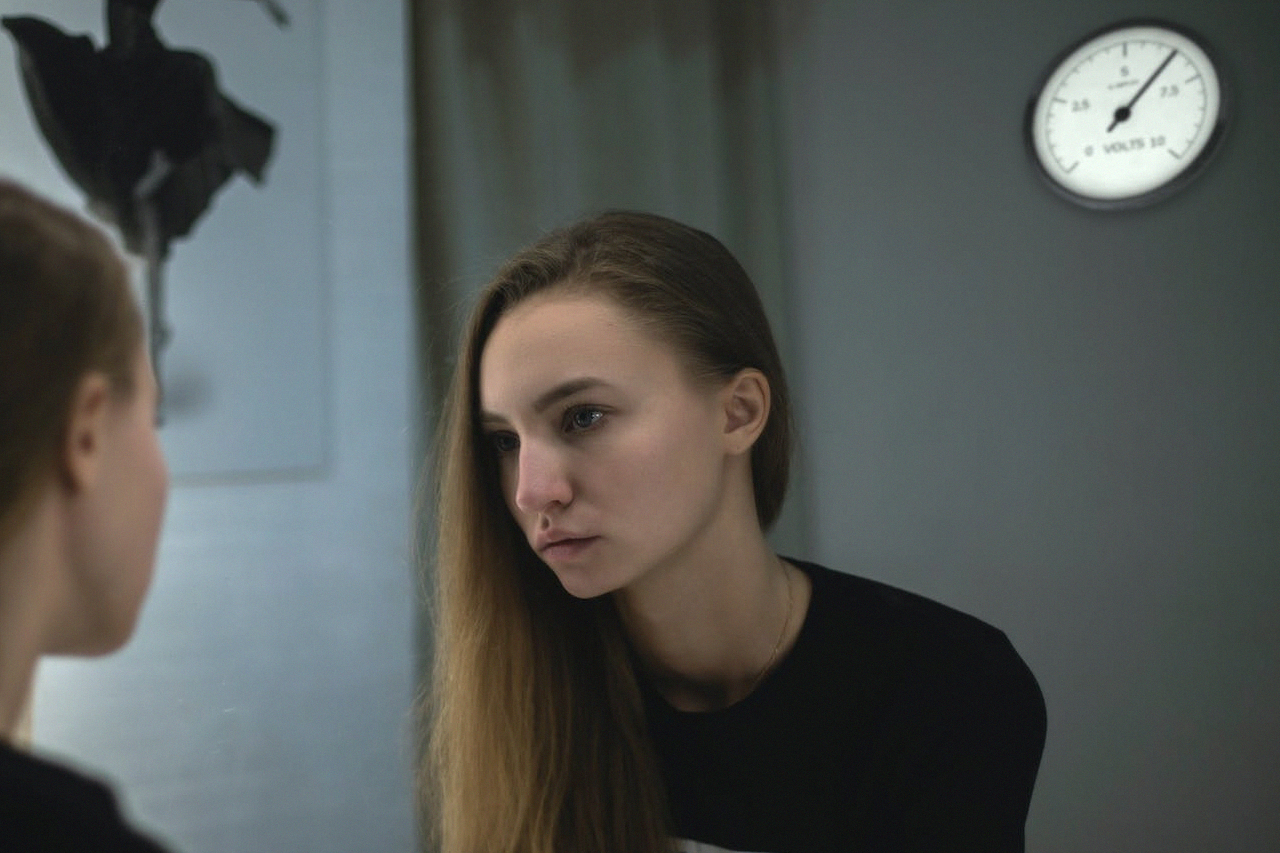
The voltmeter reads {"value": 6.5, "unit": "V"}
